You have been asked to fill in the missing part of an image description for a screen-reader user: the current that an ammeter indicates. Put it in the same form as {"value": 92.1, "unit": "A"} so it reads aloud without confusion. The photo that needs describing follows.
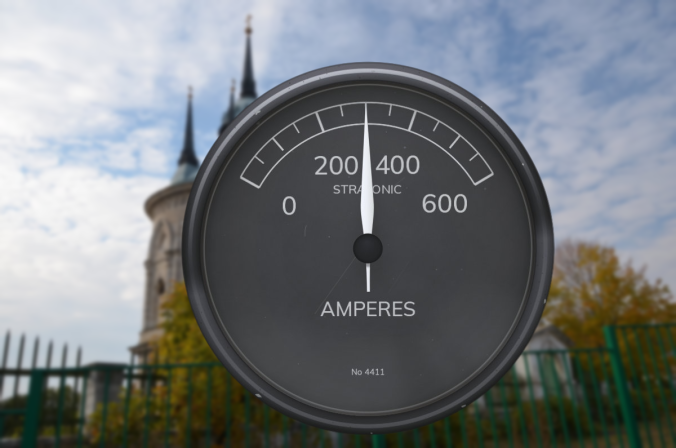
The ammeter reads {"value": 300, "unit": "A"}
